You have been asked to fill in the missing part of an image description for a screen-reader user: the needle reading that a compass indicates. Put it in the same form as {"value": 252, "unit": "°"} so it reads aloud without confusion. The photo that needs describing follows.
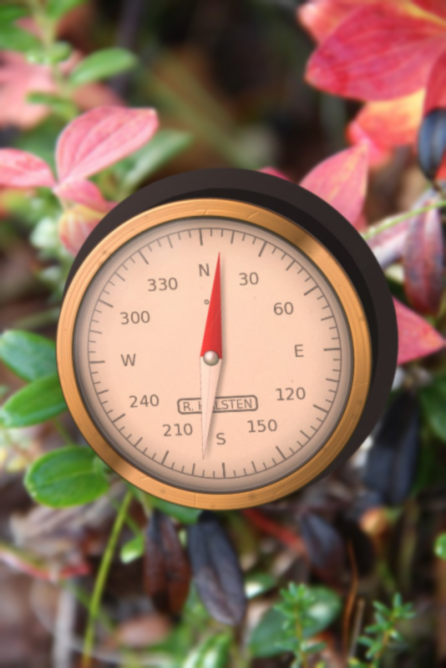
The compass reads {"value": 10, "unit": "°"}
